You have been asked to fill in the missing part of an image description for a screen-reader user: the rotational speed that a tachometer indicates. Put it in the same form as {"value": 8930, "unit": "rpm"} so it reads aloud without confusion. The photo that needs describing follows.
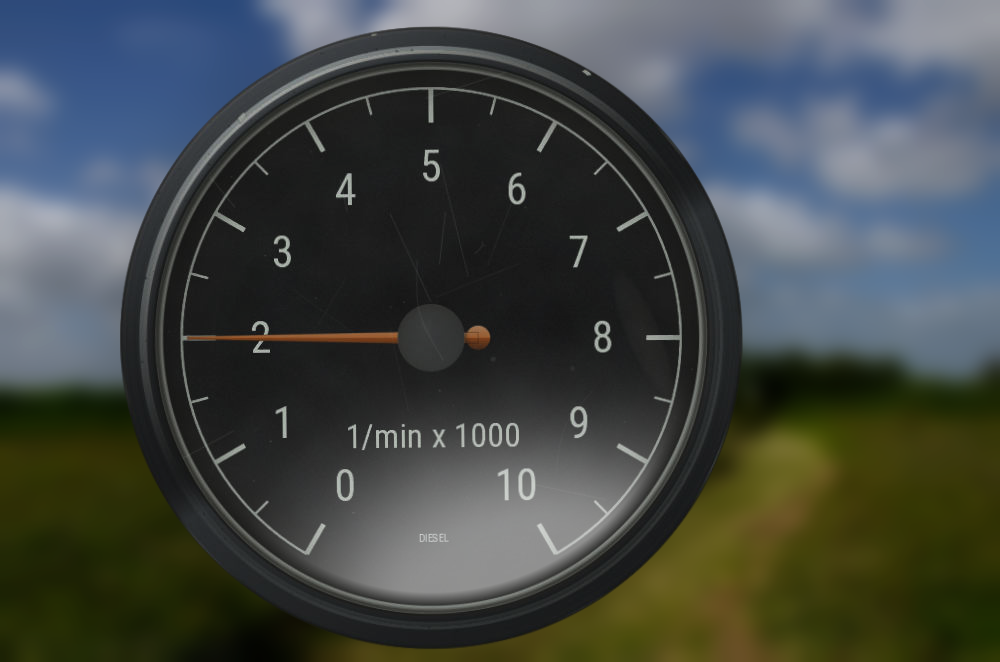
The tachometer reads {"value": 2000, "unit": "rpm"}
